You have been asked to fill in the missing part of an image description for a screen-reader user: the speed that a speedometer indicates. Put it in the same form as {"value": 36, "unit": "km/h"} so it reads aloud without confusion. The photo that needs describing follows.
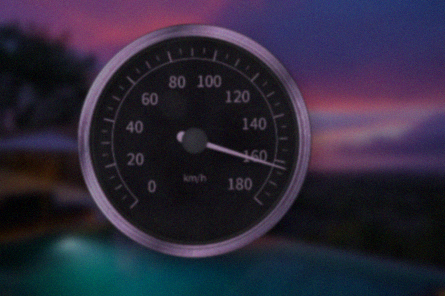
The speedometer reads {"value": 162.5, "unit": "km/h"}
